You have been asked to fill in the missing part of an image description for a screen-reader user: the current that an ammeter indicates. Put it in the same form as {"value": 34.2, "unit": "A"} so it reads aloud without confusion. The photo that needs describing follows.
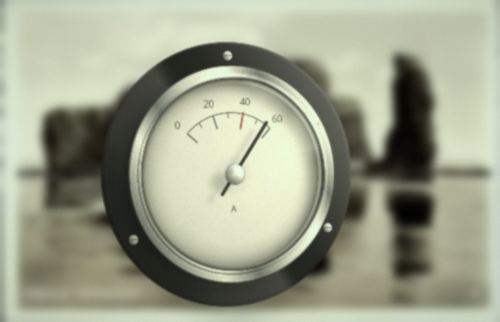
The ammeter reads {"value": 55, "unit": "A"}
